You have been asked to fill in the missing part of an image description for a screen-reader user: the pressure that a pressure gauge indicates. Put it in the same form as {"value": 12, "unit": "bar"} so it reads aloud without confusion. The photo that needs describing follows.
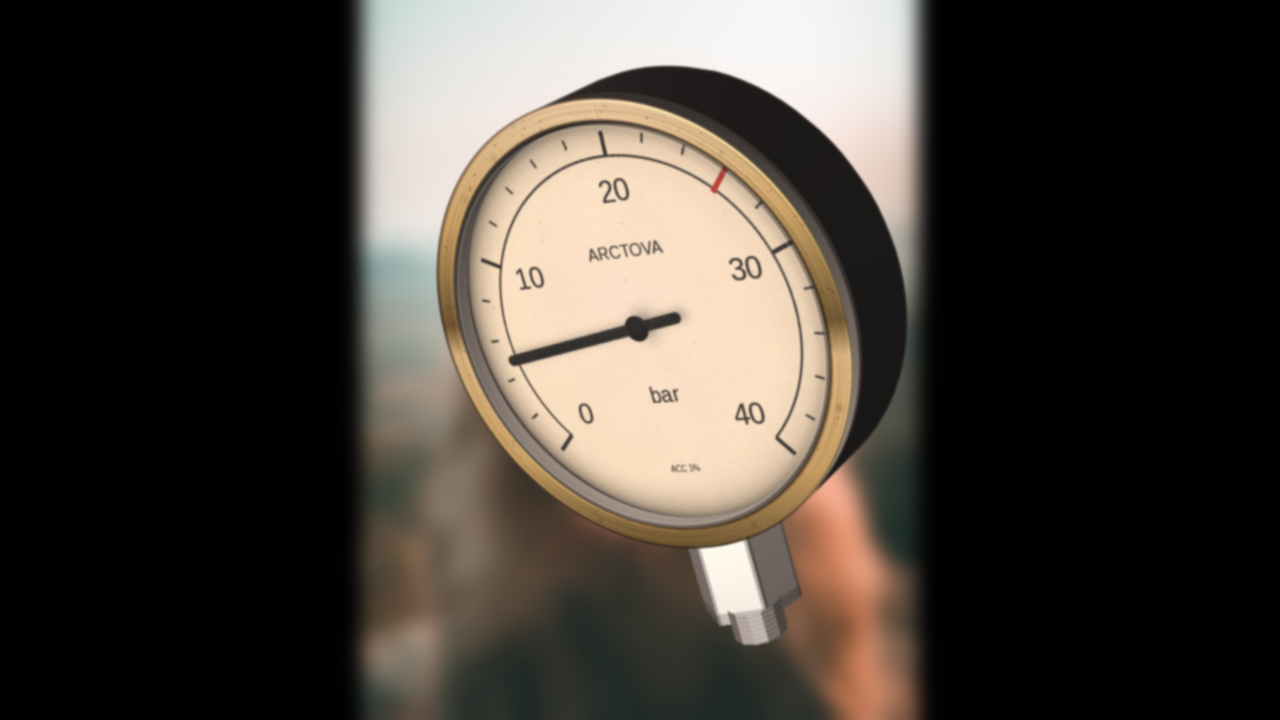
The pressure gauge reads {"value": 5, "unit": "bar"}
